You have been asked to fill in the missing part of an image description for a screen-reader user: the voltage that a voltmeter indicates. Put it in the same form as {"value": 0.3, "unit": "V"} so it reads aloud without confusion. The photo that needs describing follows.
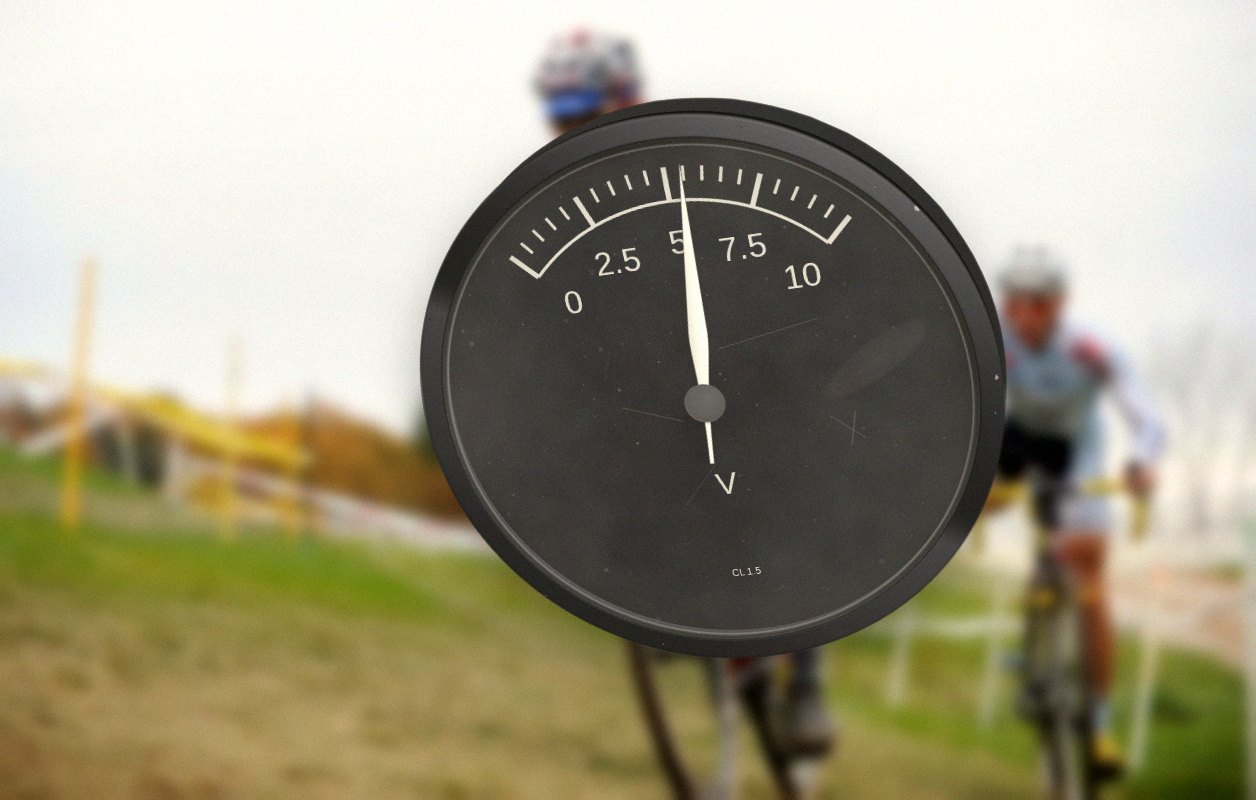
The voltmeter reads {"value": 5.5, "unit": "V"}
